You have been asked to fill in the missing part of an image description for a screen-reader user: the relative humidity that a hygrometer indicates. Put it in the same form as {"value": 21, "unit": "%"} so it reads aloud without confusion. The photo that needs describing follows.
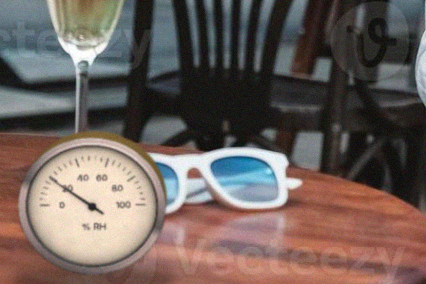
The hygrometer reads {"value": 20, "unit": "%"}
